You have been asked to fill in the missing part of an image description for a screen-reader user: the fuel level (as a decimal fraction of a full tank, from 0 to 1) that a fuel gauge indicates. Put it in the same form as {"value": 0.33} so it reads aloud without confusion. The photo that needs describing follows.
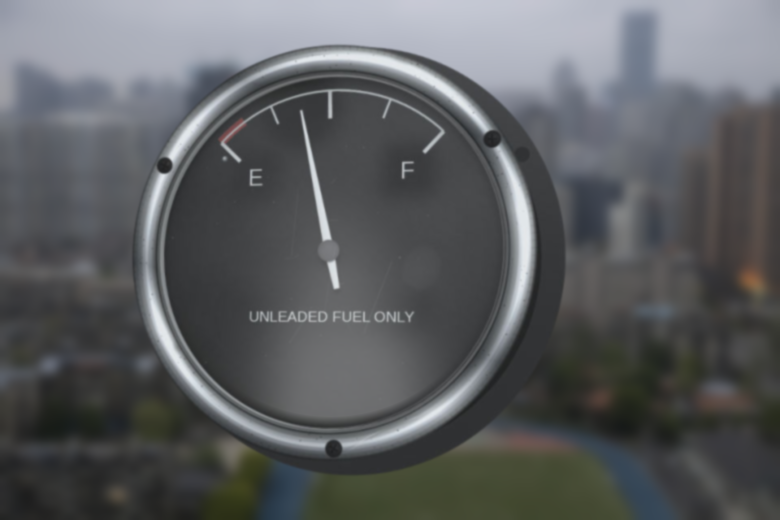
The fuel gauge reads {"value": 0.375}
